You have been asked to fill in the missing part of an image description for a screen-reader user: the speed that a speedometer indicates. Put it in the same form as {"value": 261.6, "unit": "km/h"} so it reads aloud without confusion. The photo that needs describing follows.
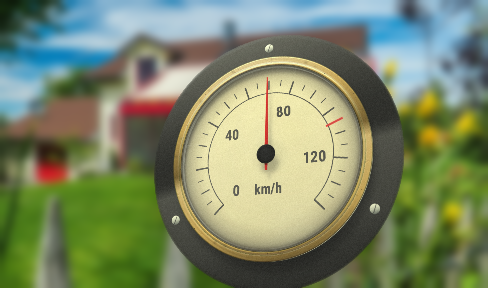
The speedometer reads {"value": 70, "unit": "km/h"}
